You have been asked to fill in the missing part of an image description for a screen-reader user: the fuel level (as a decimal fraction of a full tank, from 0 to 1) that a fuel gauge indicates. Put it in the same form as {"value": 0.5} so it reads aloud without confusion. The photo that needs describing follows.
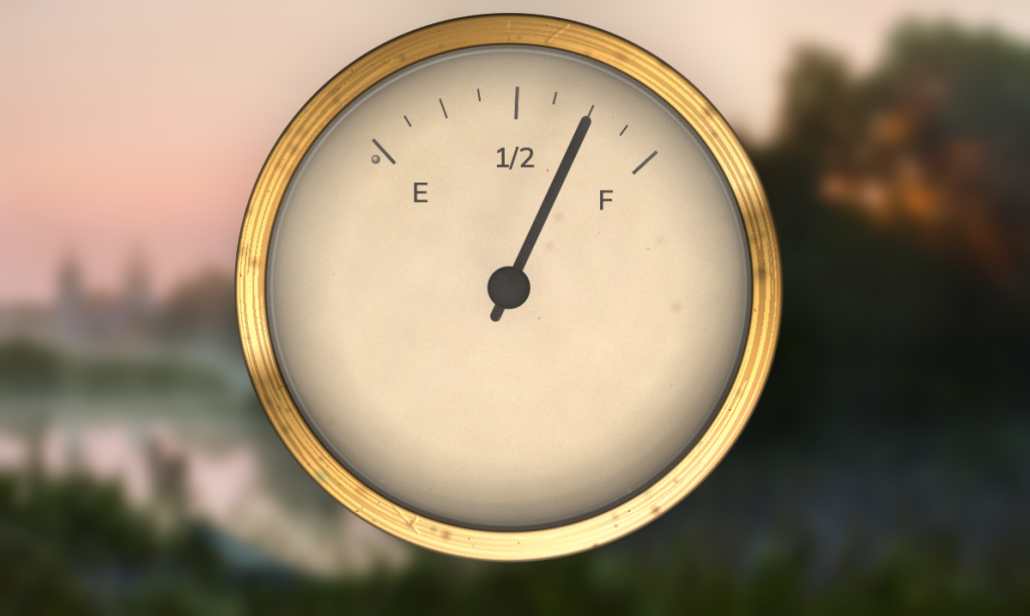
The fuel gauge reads {"value": 0.75}
